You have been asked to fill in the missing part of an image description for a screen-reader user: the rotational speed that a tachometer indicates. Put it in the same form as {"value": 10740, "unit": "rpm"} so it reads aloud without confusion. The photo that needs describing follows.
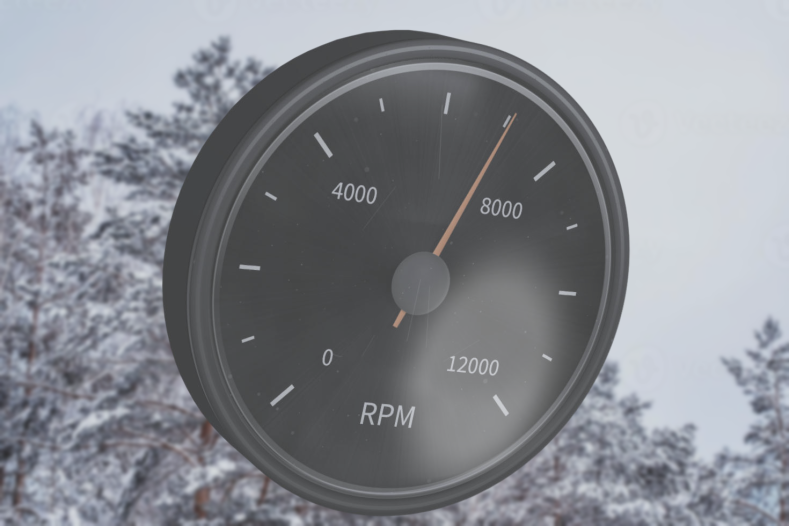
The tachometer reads {"value": 7000, "unit": "rpm"}
